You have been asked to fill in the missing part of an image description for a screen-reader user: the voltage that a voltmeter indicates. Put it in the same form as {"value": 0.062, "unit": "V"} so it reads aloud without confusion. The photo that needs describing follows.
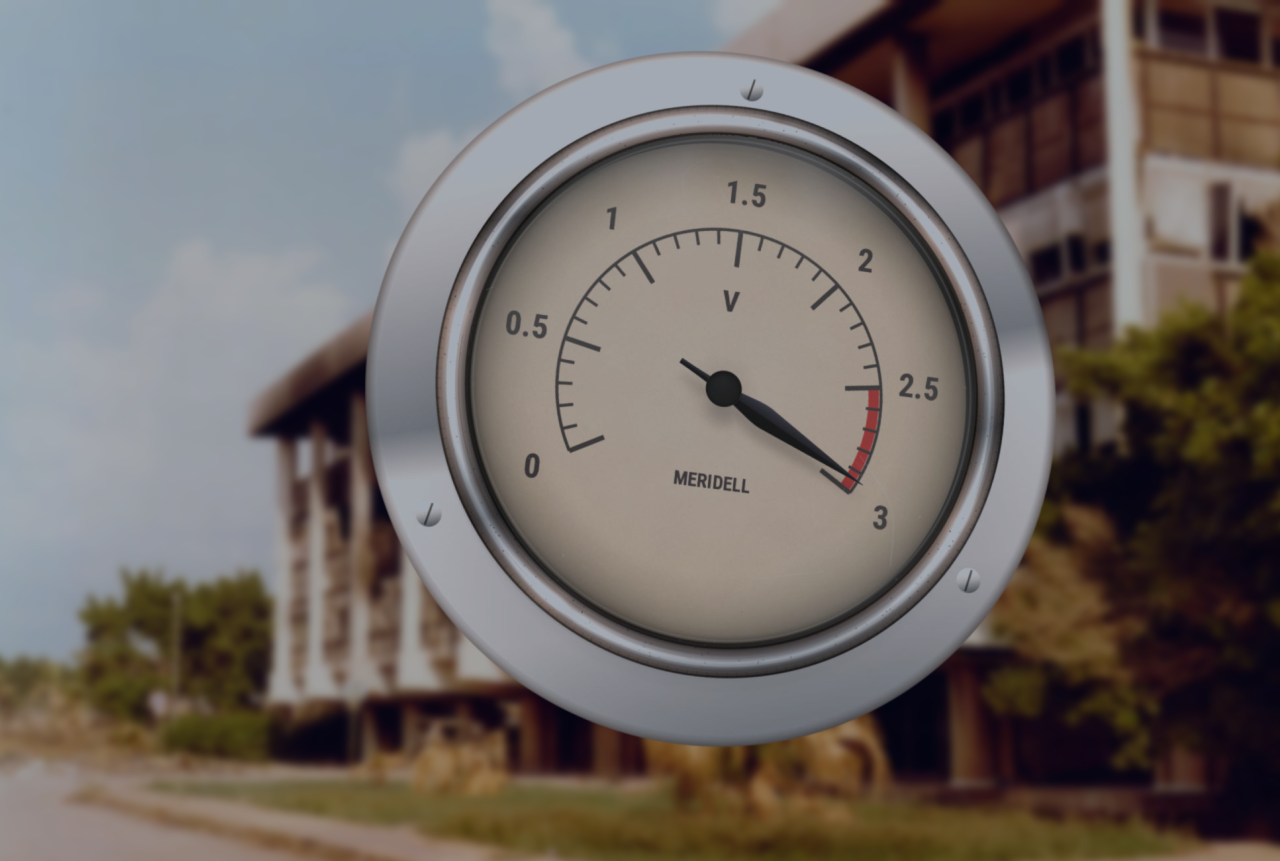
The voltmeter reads {"value": 2.95, "unit": "V"}
